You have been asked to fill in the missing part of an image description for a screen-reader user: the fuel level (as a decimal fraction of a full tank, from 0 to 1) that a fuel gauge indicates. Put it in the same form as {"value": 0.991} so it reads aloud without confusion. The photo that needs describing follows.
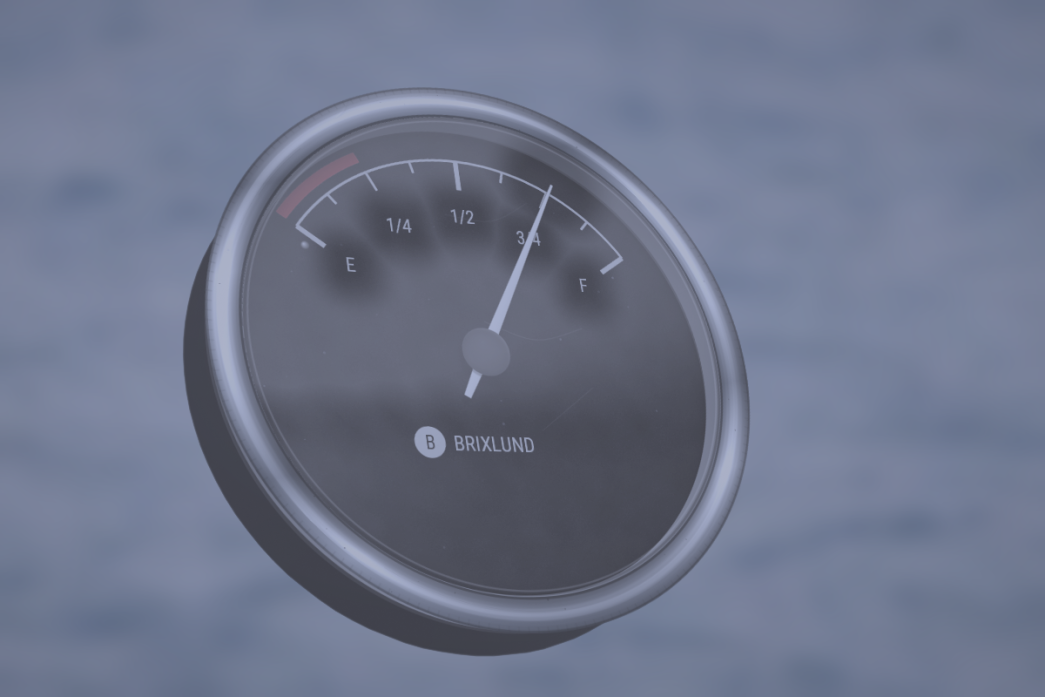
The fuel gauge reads {"value": 0.75}
